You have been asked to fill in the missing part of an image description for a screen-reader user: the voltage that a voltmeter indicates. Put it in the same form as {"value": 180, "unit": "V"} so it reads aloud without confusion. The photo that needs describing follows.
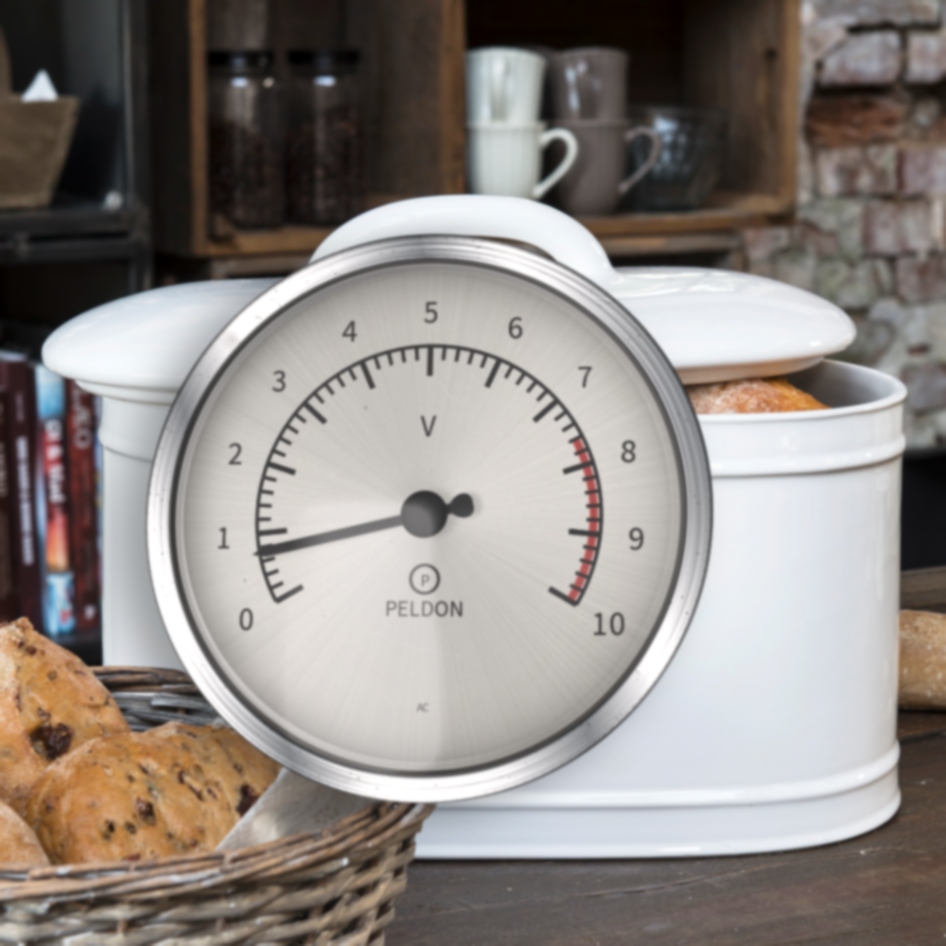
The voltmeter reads {"value": 0.7, "unit": "V"}
